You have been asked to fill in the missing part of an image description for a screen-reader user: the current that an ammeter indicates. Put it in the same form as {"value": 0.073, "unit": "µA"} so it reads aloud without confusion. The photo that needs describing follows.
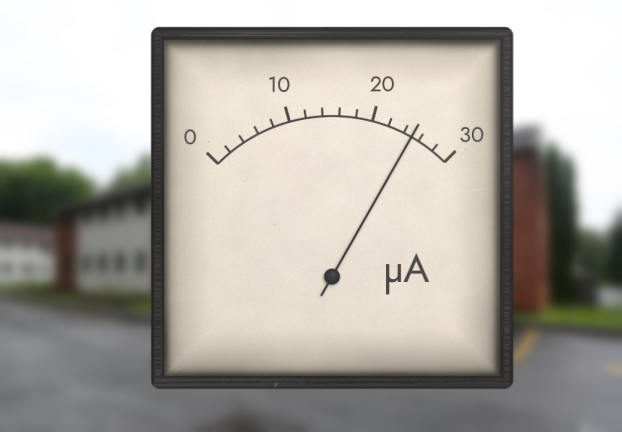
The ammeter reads {"value": 25, "unit": "µA"}
